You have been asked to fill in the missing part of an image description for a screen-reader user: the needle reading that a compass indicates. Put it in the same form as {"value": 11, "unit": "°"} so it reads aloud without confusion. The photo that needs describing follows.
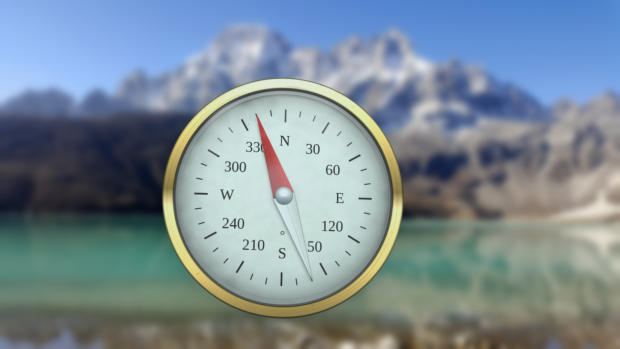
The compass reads {"value": 340, "unit": "°"}
